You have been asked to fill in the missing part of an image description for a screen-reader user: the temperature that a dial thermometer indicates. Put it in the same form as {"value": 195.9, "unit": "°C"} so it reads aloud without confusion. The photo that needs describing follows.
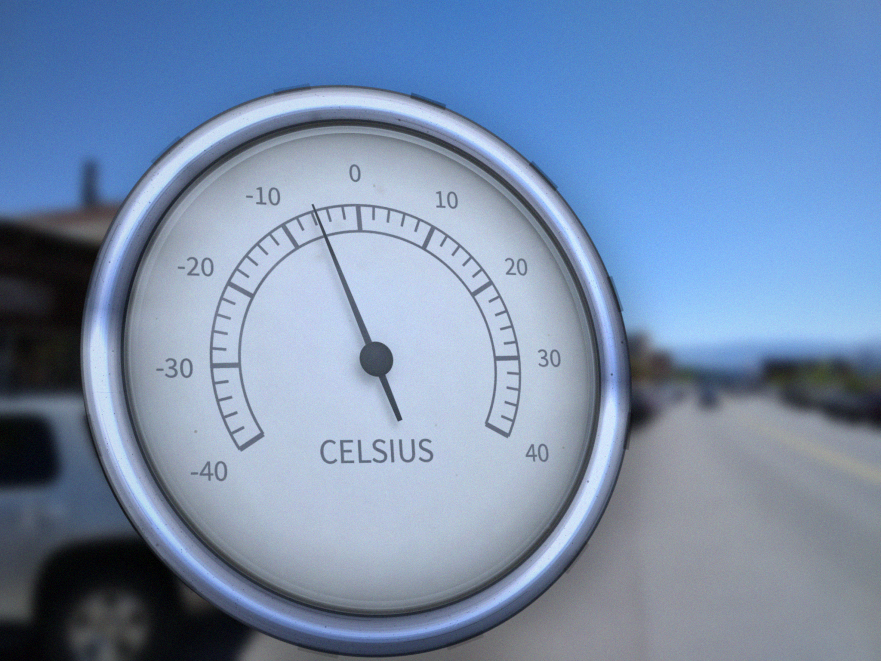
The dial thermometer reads {"value": -6, "unit": "°C"}
